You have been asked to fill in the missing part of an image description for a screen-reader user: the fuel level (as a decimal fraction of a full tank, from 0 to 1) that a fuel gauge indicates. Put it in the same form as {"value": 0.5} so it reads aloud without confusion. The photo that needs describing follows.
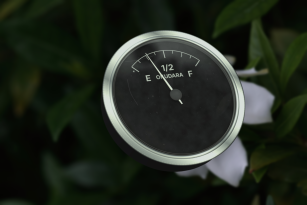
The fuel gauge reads {"value": 0.25}
